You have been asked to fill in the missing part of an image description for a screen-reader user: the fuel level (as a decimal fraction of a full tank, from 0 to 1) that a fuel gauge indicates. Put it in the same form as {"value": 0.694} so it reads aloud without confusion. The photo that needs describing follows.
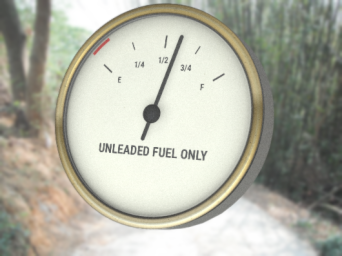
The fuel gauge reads {"value": 0.625}
